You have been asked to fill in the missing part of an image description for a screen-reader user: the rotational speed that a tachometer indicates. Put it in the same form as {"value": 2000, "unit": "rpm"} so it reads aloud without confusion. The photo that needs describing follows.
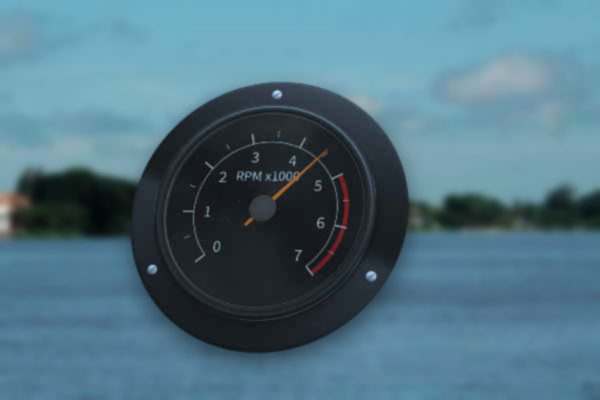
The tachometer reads {"value": 4500, "unit": "rpm"}
